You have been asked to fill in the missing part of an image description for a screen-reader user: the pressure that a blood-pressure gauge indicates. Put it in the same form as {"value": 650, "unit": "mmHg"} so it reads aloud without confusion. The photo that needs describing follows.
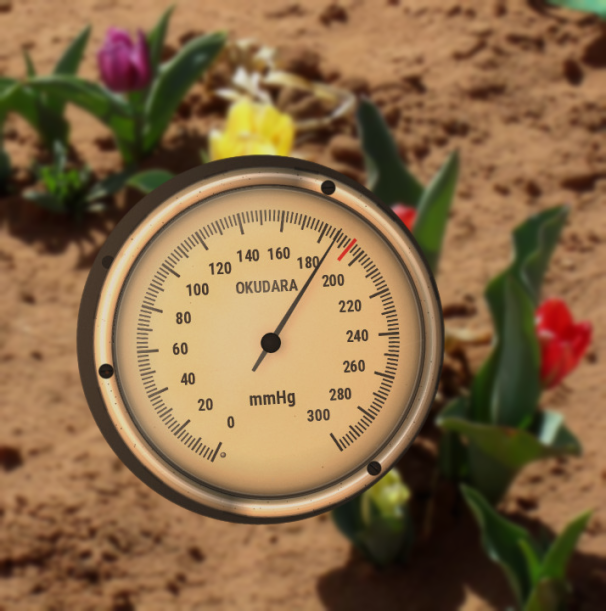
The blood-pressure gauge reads {"value": 186, "unit": "mmHg"}
